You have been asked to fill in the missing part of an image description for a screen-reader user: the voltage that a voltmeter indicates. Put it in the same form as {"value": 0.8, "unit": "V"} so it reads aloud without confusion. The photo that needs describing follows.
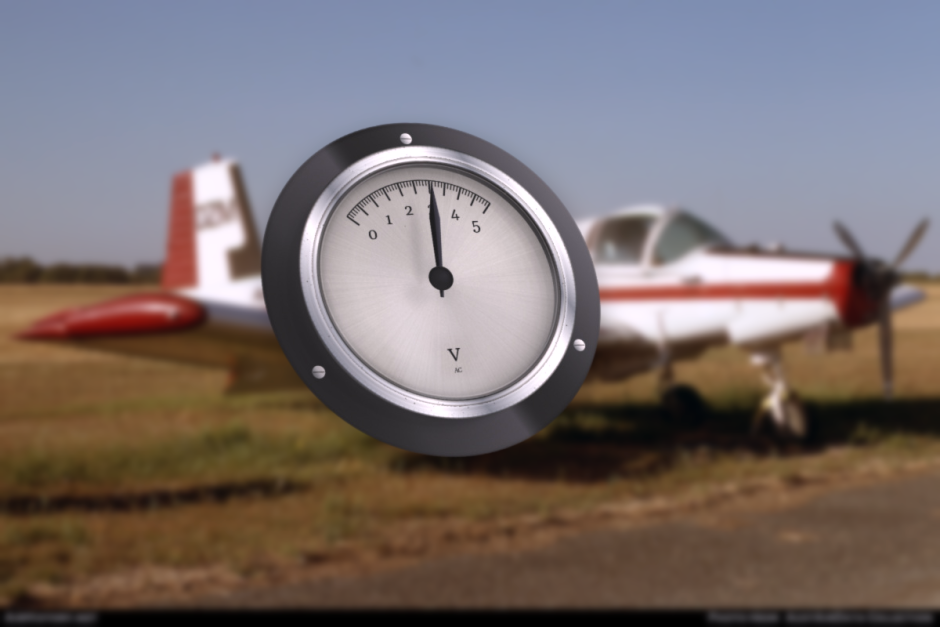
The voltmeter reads {"value": 3, "unit": "V"}
